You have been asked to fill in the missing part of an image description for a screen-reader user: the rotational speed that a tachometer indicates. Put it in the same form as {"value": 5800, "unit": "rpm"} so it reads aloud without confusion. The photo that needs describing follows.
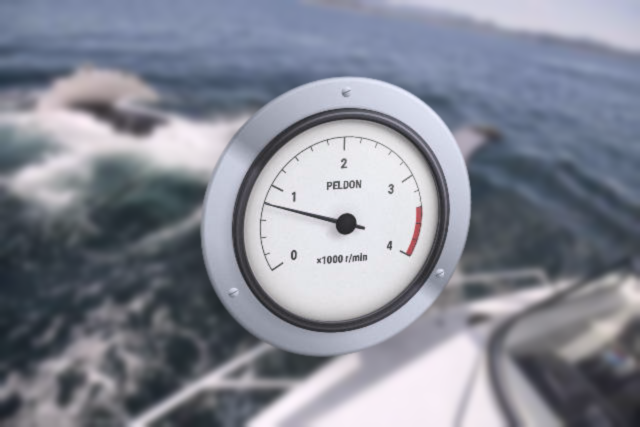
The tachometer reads {"value": 800, "unit": "rpm"}
